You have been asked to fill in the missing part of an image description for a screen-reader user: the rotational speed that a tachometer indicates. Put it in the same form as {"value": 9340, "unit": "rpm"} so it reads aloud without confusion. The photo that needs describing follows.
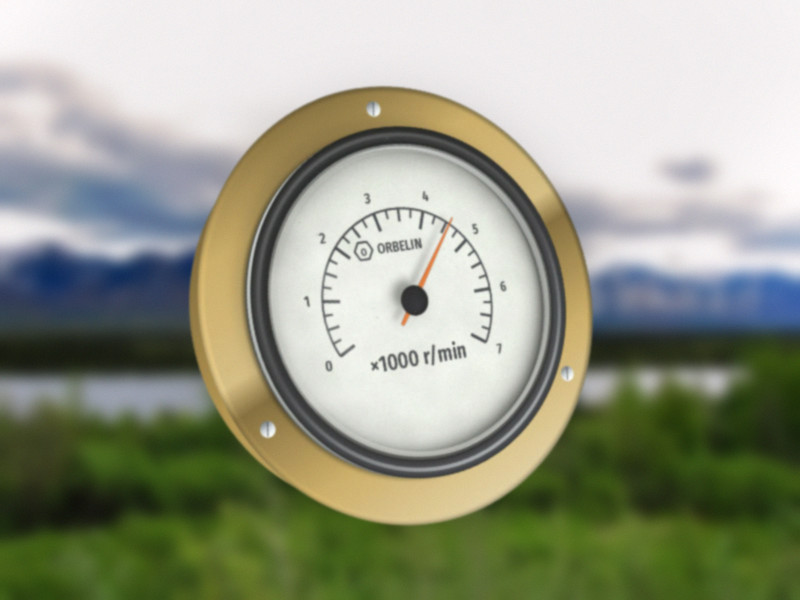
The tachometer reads {"value": 4500, "unit": "rpm"}
